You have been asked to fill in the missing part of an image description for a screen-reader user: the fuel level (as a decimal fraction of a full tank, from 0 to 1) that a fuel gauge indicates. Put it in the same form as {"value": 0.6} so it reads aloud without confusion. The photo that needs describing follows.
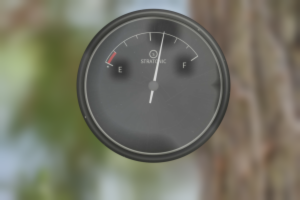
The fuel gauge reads {"value": 0.625}
